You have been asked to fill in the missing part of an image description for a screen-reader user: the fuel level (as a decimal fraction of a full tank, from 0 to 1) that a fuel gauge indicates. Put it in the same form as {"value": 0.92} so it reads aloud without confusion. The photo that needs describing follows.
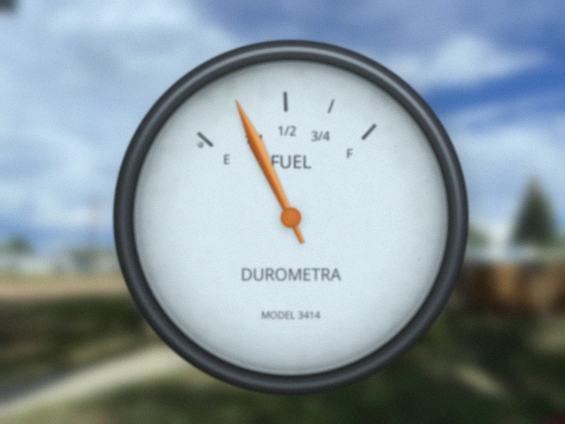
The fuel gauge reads {"value": 0.25}
